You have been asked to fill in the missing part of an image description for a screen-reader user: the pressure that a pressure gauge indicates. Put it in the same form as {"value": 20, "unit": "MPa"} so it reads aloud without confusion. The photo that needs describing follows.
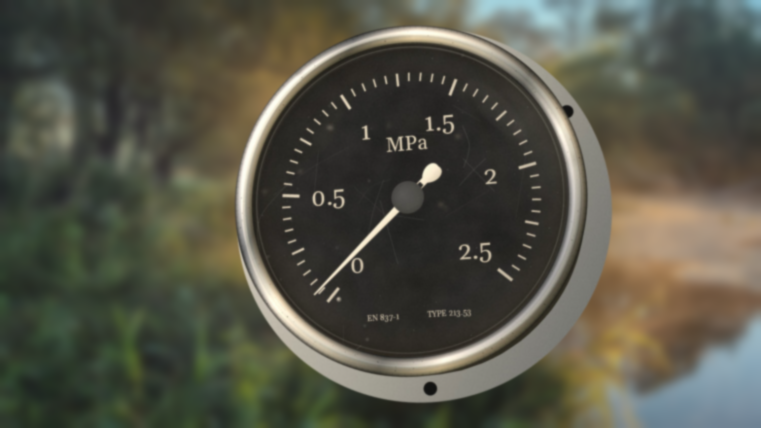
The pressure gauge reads {"value": 0.05, "unit": "MPa"}
